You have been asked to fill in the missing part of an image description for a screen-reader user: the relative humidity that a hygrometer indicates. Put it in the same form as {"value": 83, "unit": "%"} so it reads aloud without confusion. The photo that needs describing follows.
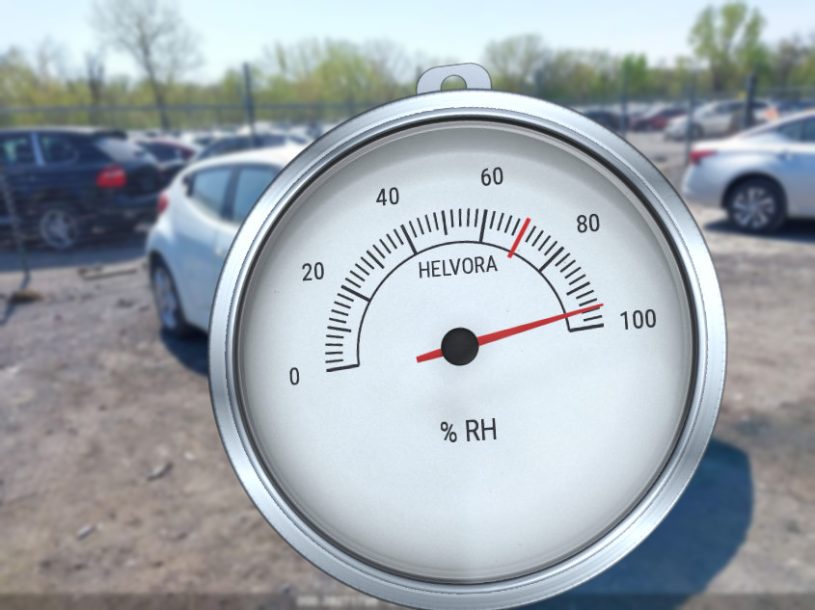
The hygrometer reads {"value": 96, "unit": "%"}
